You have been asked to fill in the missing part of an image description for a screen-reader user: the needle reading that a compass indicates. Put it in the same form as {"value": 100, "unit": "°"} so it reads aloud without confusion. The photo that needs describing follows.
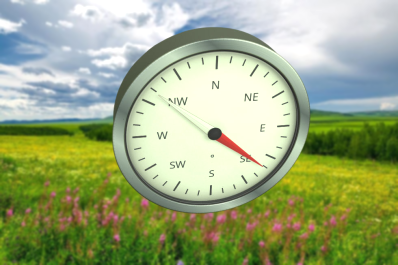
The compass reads {"value": 130, "unit": "°"}
